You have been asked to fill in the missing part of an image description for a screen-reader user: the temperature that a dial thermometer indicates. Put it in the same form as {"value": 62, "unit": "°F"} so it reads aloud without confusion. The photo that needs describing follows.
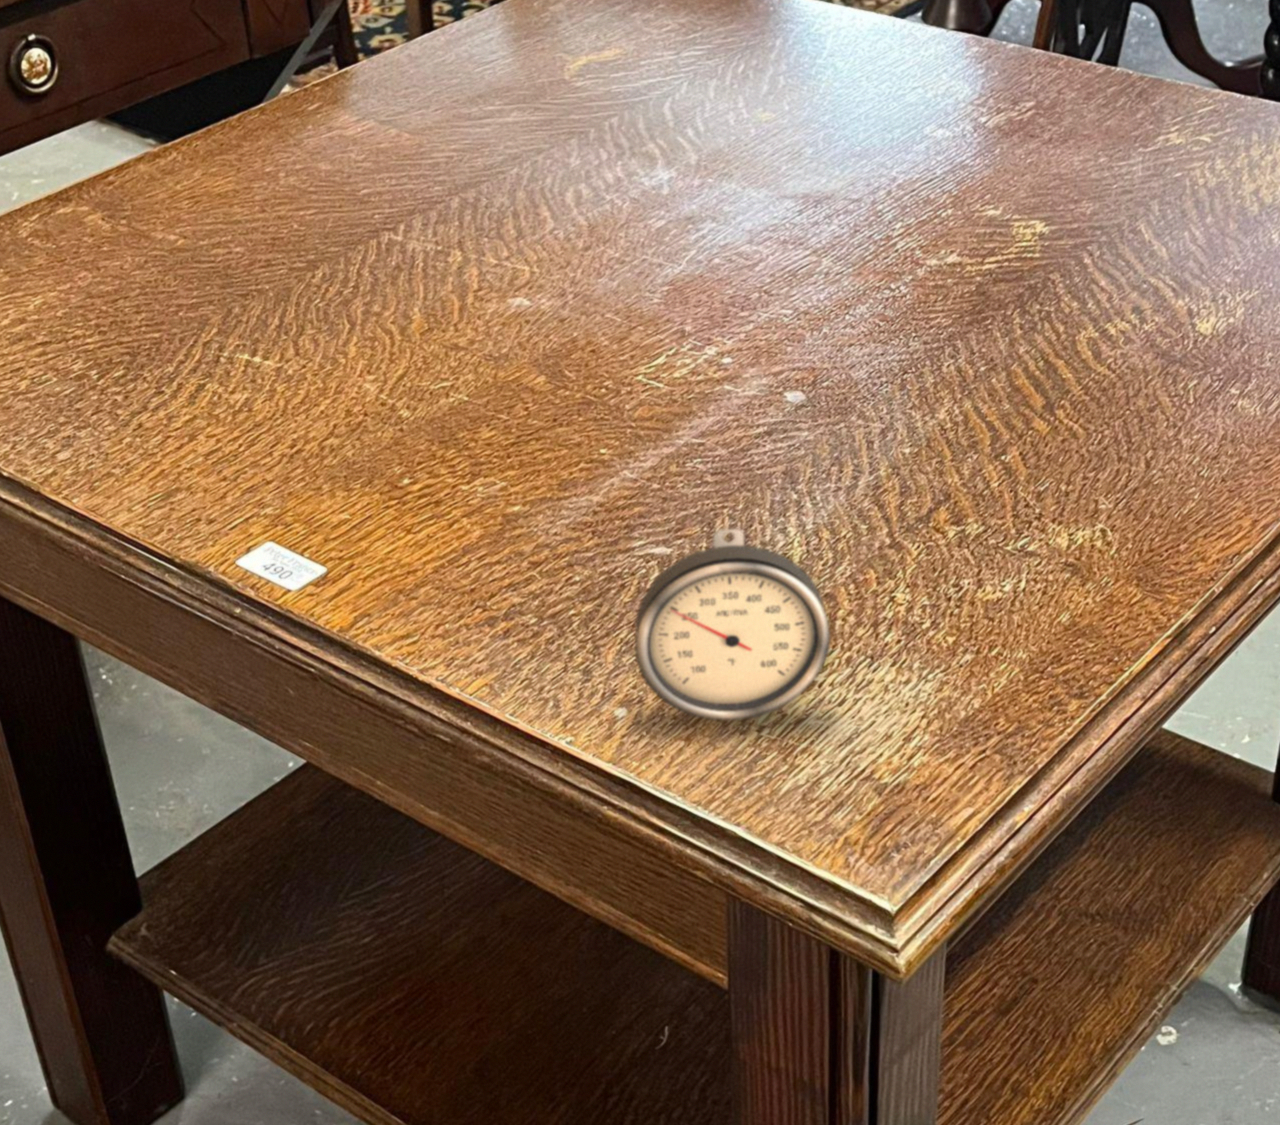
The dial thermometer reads {"value": 250, "unit": "°F"}
